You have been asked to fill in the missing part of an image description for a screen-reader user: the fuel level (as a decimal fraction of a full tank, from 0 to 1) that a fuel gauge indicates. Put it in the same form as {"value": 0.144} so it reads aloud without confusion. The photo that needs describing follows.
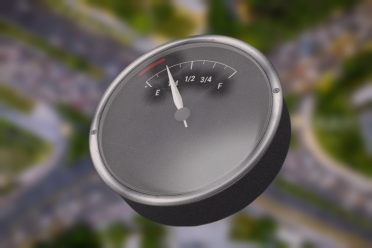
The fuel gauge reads {"value": 0.25}
